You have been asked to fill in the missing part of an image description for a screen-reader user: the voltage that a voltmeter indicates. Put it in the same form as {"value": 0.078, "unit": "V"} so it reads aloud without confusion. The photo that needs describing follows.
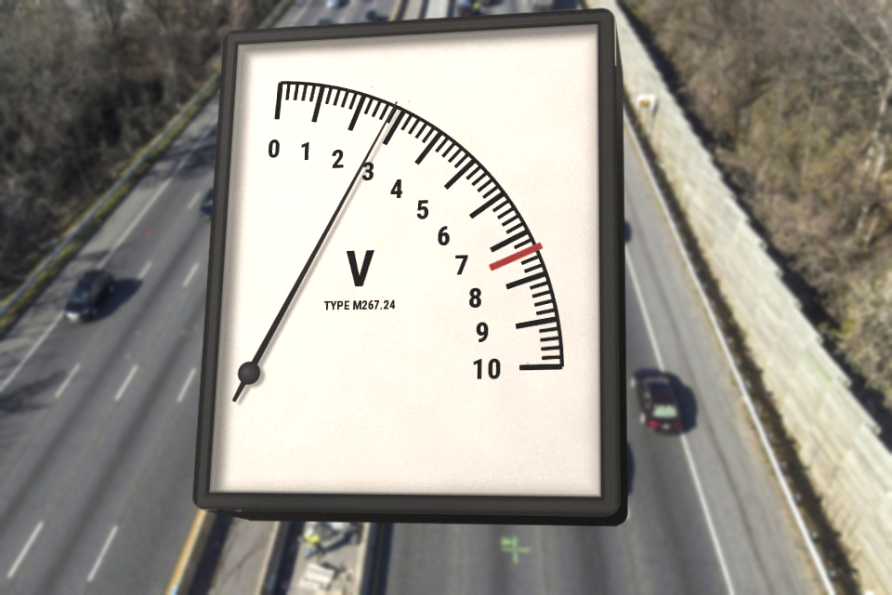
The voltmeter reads {"value": 2.8, "unit": "V"}
